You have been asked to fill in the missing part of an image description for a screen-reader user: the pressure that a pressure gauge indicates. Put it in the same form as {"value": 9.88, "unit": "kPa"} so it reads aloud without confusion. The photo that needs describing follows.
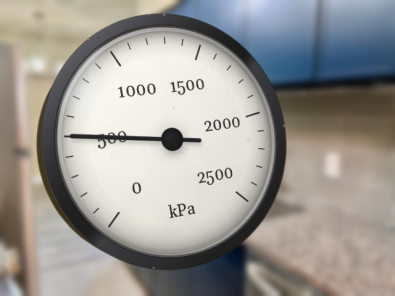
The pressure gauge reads {"value": 500, "unit": "kPa"}
